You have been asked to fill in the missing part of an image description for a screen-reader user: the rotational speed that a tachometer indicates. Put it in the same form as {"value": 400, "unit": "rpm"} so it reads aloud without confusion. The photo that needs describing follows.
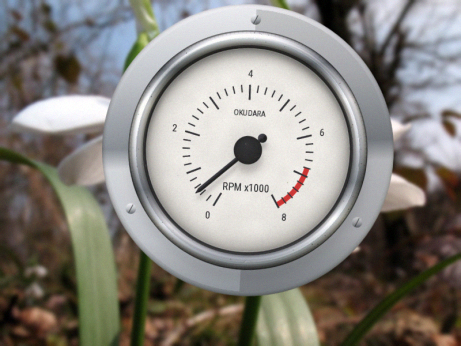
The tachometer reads {"value": 500, "unit": "rpm"}
